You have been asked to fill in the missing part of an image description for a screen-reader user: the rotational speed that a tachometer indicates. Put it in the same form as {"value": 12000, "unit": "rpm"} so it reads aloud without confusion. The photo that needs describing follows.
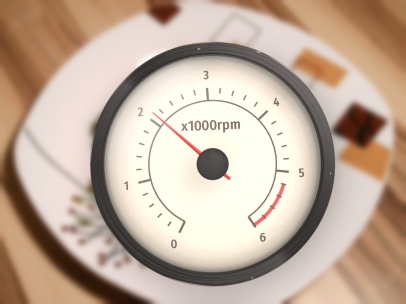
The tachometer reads {"value": 2100, "unit": "rpm"}
